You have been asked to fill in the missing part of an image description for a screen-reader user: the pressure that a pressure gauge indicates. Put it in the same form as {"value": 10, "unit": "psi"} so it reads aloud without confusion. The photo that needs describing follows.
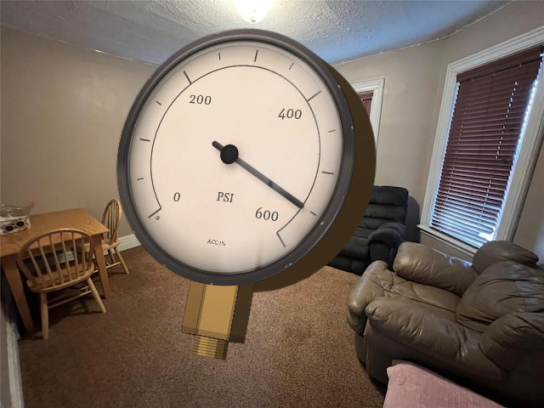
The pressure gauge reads {"value": 550, "unit": "psi"}
